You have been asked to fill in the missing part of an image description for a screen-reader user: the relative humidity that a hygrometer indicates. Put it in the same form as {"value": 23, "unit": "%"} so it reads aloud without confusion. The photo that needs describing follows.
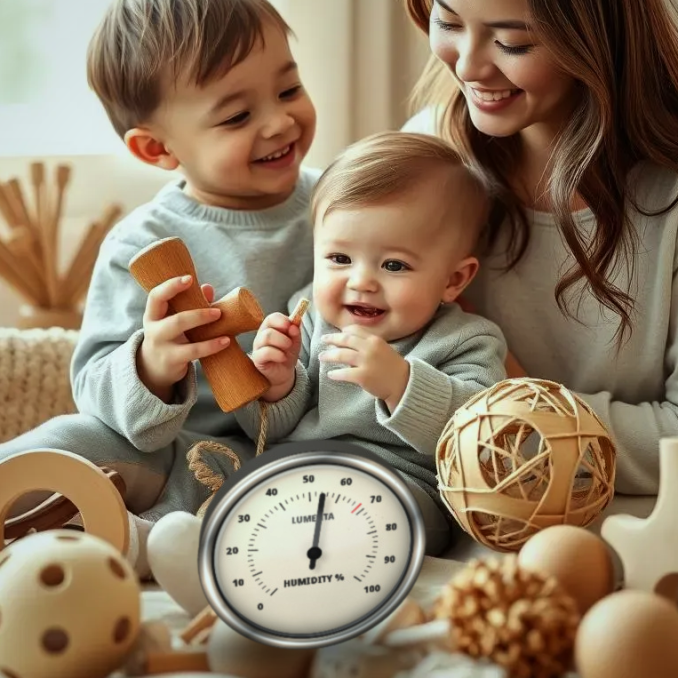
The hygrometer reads {"value": 54, "unit": "%"}
